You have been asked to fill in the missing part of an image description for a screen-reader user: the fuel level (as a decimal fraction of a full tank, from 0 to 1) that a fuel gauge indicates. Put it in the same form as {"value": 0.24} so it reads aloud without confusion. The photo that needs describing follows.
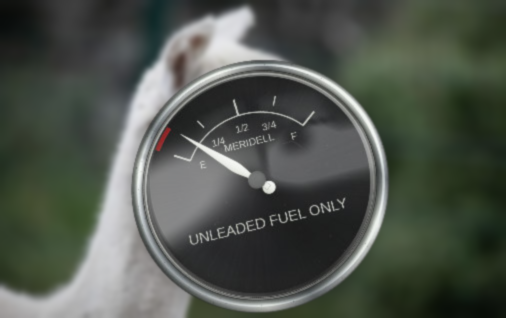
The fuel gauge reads {"value": 0.125}
